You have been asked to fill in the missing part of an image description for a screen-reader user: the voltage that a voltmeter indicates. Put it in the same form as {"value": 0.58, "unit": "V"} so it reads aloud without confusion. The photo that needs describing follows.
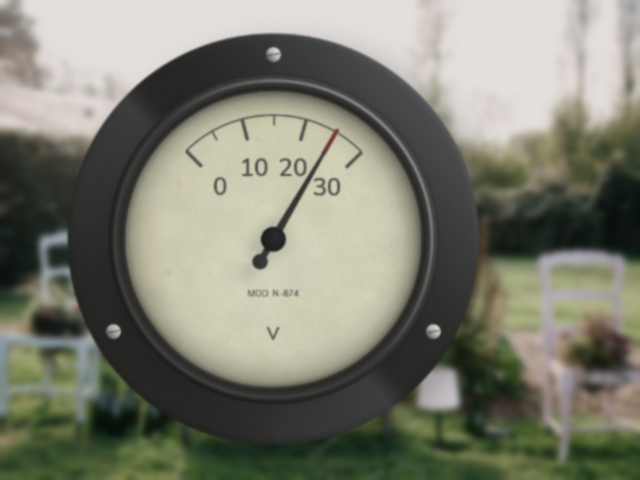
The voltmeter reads {"value": 25, "unit": "V"}
